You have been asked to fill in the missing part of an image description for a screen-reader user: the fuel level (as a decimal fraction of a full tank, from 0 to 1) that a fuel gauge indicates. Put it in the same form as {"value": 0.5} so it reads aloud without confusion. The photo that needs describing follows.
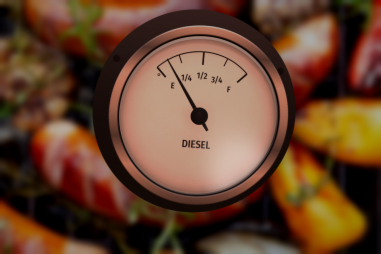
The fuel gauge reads {"value": 0.125}
